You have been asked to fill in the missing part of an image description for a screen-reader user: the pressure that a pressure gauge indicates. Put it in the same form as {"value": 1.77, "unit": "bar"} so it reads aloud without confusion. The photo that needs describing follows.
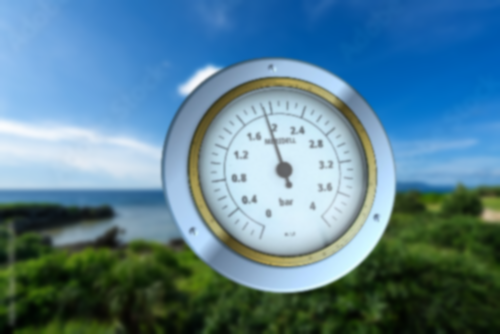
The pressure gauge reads {"value": 1.9, "unit": "bar"}
